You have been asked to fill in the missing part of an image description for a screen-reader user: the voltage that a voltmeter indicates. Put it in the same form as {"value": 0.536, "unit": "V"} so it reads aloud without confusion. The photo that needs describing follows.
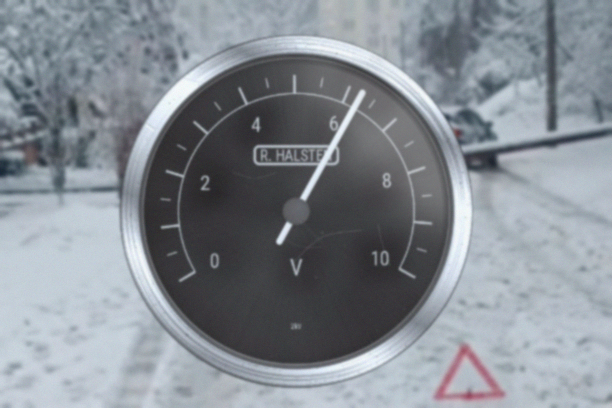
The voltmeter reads {"value": 6.25, "unit": "V"}
